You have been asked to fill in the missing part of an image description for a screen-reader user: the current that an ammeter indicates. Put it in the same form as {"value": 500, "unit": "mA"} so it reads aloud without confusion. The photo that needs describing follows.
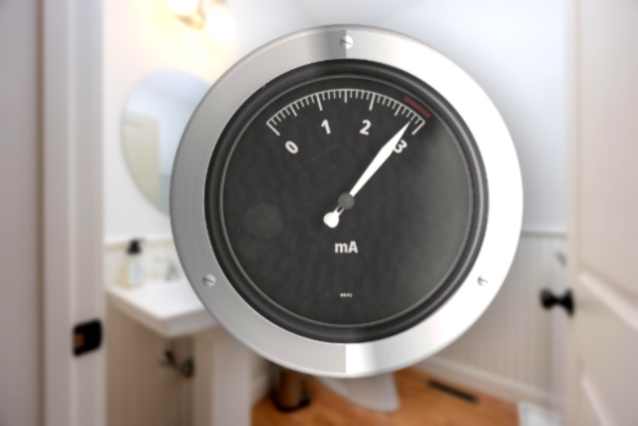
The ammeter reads {"value": 2.8, "unit": "mA"}
